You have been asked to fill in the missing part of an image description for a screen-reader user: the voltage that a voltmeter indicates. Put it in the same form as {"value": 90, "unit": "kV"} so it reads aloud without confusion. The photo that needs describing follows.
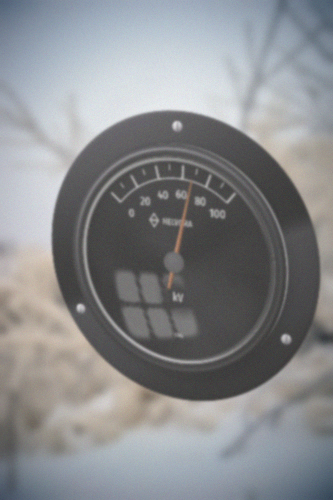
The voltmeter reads {"value": 70, "unit": "kV"}
